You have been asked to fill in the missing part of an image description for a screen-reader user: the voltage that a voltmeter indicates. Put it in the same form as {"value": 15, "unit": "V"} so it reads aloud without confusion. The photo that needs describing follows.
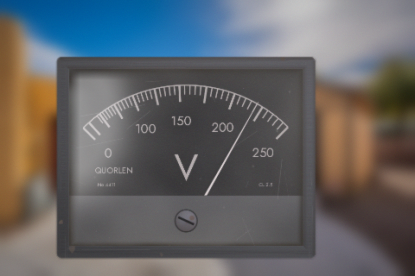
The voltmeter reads {"value": 220, "unit": "V"}
